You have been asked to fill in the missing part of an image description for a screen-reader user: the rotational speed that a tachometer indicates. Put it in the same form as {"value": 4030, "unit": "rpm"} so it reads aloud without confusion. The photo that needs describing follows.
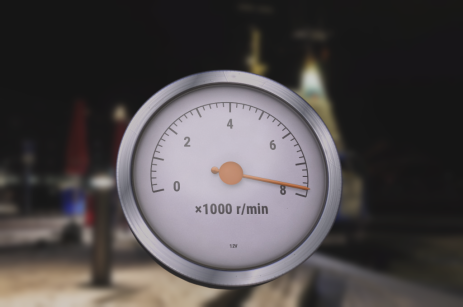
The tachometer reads {"value": 7800, "unit": "rpm"}
